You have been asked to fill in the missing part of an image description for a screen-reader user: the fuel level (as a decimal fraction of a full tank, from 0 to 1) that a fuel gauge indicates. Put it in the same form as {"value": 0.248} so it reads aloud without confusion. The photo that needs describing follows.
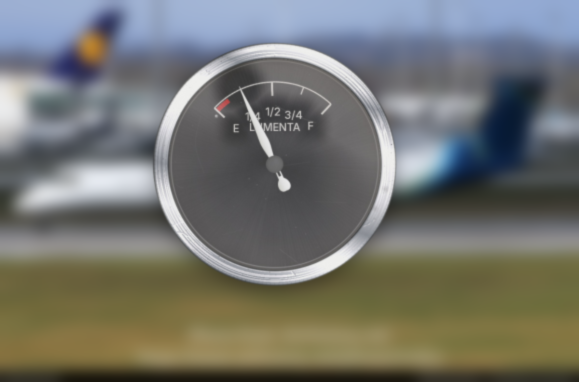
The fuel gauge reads {"value": 0.25}
